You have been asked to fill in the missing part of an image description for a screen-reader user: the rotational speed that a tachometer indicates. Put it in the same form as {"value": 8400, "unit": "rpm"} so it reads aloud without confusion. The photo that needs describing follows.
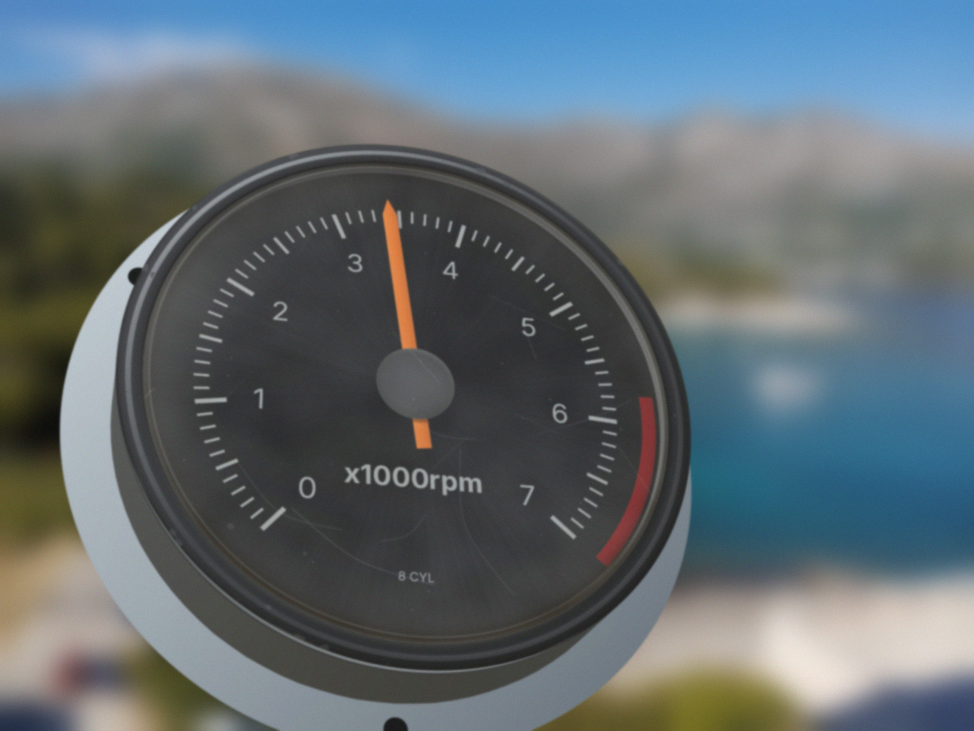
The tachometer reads {"value": 3400, "unit": "rpm"}
